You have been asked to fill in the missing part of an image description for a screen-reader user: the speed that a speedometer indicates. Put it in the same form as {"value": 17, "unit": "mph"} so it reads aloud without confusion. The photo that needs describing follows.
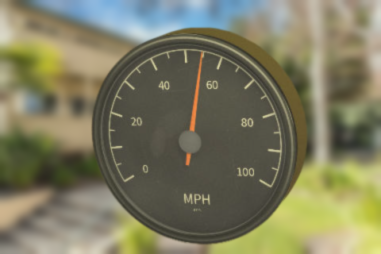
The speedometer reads {"value": 55, "unit": "mph"}
